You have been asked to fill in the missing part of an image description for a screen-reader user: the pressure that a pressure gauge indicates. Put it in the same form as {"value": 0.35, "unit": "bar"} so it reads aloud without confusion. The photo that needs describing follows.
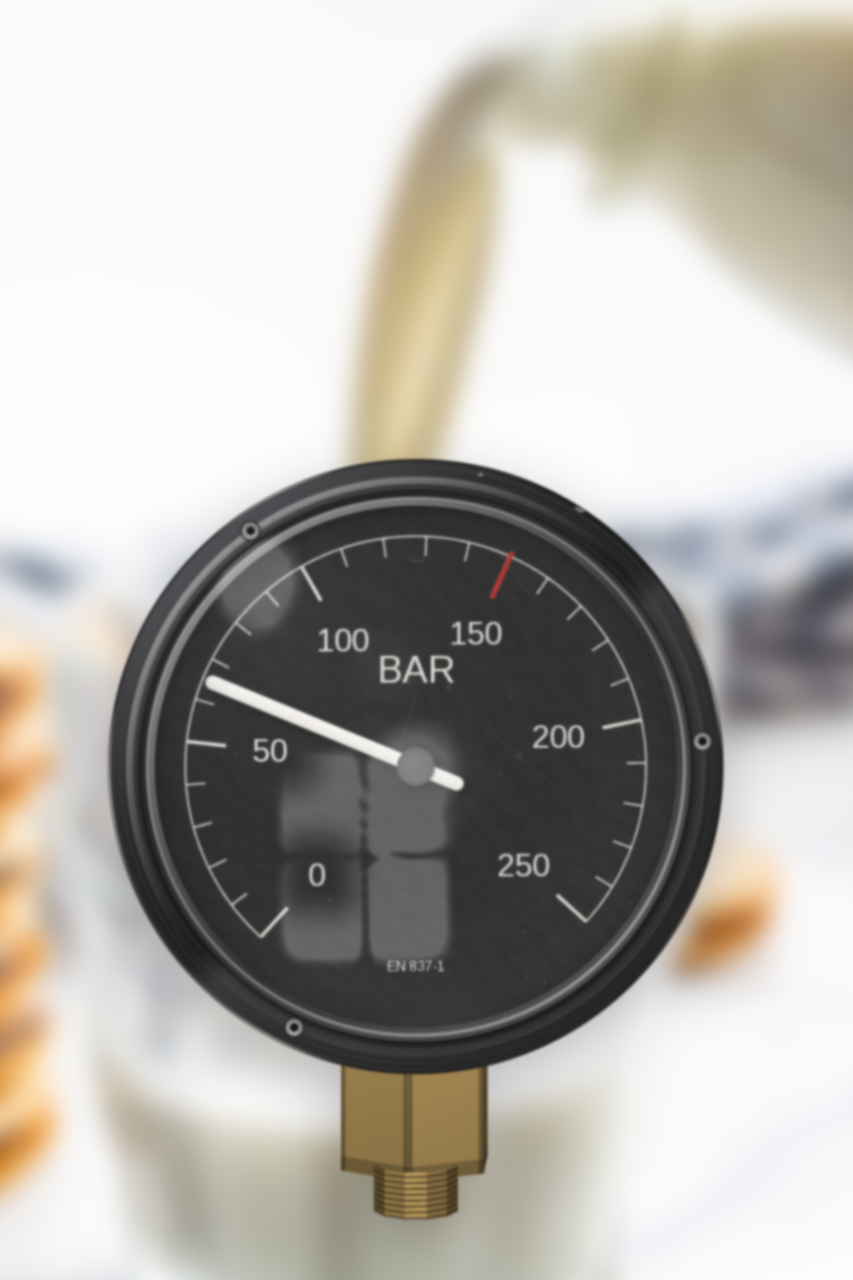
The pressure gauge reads {"value": 65, "unit": "bar"}
